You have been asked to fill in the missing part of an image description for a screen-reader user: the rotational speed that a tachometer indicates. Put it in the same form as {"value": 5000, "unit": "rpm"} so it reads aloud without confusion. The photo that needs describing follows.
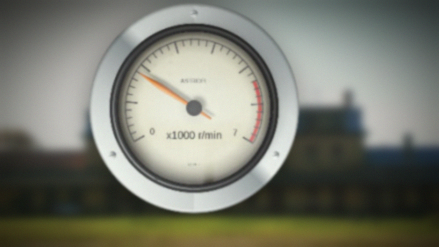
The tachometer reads {"value": 1800, "unit": "rpm"}
